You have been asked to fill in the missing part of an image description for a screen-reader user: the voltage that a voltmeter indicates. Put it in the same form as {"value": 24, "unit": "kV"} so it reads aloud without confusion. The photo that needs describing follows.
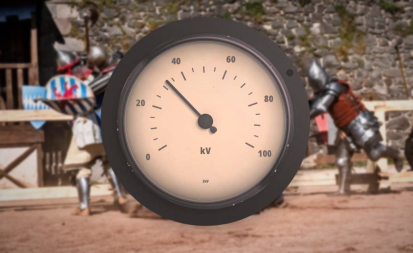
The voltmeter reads {"value": 32.5, "unit": "kV"}
